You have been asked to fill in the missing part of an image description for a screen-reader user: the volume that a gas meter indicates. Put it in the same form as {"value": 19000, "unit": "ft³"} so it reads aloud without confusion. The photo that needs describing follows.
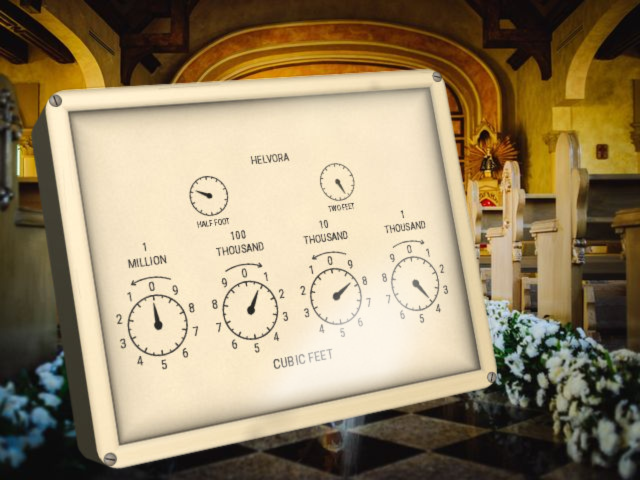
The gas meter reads {"value": 8400, "unit": "ft³"}
